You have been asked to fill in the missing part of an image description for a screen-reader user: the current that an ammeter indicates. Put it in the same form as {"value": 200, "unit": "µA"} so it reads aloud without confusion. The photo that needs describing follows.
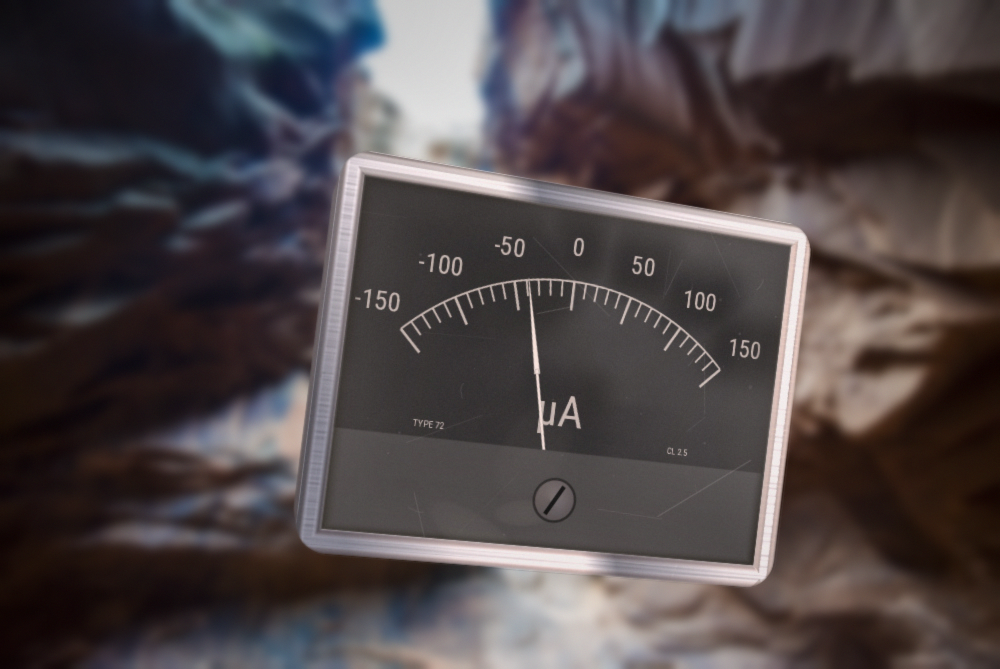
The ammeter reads {"value": -40, "unit": "µA"}
